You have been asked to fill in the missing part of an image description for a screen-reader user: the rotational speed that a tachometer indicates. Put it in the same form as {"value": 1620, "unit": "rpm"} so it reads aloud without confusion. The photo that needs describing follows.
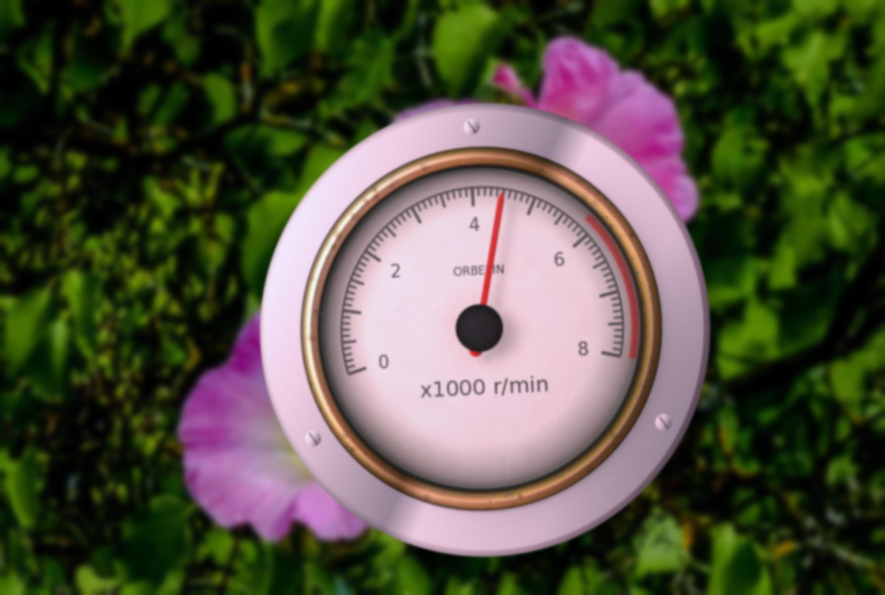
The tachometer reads {"value": 4500, "unit": "rpm"}
